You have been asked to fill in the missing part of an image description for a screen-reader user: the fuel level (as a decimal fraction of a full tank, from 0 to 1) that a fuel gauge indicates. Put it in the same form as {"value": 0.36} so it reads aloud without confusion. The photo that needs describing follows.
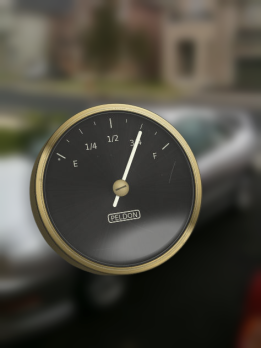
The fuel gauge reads {"value": 0.75}
